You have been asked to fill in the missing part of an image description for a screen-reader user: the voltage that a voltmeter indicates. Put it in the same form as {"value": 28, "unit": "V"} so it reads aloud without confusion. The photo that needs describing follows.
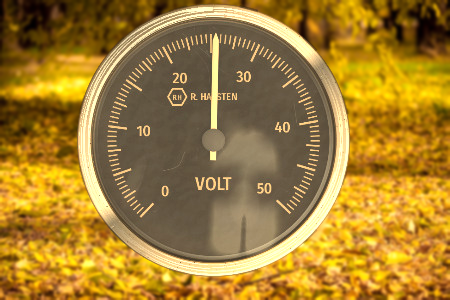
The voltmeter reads {"value": 25.5, "unit": "V"}
